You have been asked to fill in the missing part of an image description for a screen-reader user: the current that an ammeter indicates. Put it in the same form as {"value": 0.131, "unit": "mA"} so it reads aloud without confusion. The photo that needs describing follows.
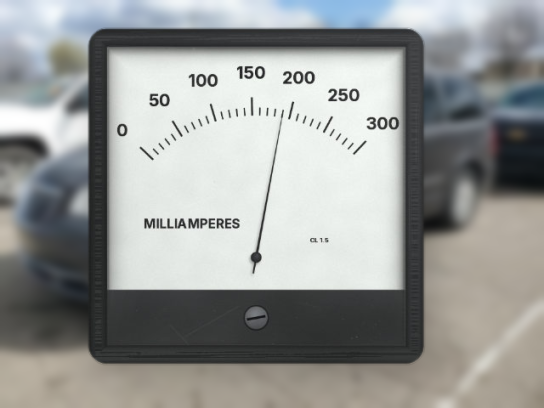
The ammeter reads {"value": 190, "unit": "mA"}
